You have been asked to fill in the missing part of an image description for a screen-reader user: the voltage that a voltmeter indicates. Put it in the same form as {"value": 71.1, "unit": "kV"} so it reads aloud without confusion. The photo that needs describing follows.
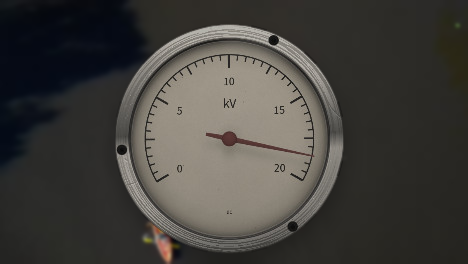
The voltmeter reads {"value": 18.5, "unit": "kV"}
